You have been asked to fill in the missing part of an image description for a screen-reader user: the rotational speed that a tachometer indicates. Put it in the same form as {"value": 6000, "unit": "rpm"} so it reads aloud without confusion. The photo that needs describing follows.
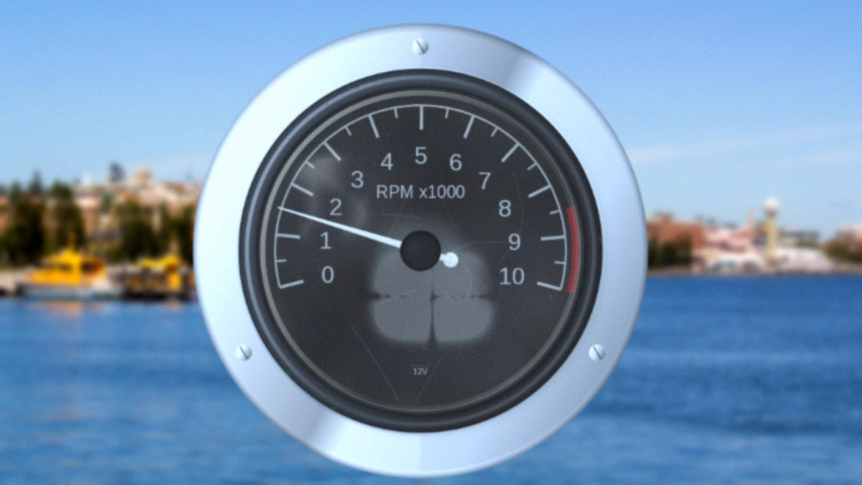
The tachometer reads {"value": 1500, "unit": "rpm"}
